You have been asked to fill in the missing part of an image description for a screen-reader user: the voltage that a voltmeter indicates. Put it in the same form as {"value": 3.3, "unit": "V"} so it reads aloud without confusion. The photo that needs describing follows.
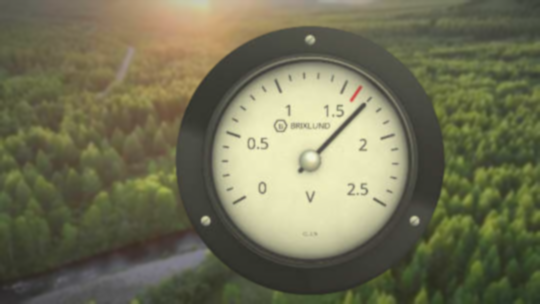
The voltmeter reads {"value": 1.7, "unit": "V"}
